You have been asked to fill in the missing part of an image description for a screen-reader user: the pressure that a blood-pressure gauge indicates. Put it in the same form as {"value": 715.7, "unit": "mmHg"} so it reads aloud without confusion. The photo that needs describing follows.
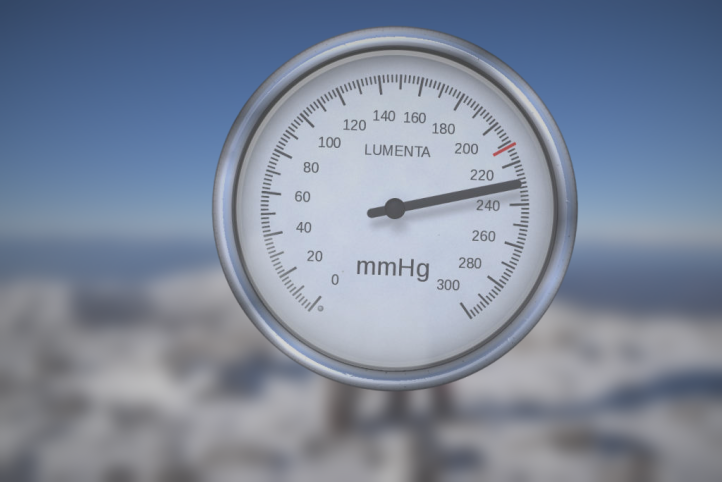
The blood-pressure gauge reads {"value": 230, "unit": "mmHg"}
